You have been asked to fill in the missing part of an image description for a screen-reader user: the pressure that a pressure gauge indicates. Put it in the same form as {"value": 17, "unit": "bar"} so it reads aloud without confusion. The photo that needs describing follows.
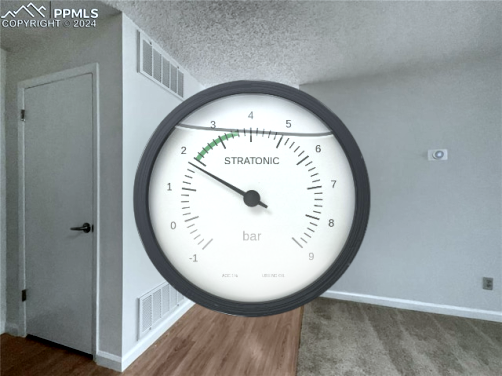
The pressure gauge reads {"value": 1.8, "unit": "bar"}
